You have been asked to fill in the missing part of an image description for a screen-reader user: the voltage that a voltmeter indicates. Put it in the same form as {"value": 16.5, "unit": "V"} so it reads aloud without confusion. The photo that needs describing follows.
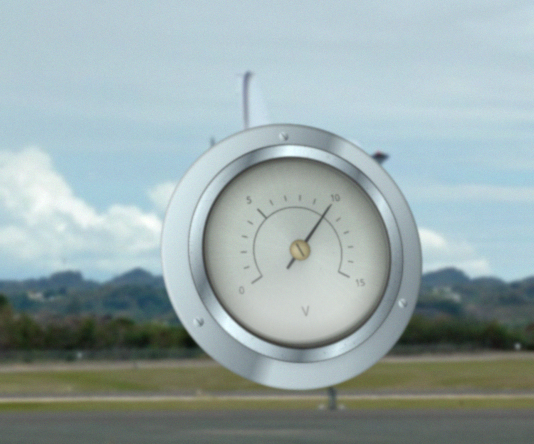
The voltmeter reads {"value": 10, "unit": "V"}
